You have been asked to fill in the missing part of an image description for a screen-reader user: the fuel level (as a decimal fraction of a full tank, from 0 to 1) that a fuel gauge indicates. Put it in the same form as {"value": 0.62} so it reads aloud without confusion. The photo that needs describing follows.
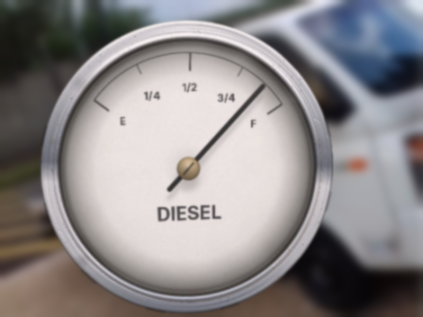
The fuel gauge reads {"value": 0.875}
